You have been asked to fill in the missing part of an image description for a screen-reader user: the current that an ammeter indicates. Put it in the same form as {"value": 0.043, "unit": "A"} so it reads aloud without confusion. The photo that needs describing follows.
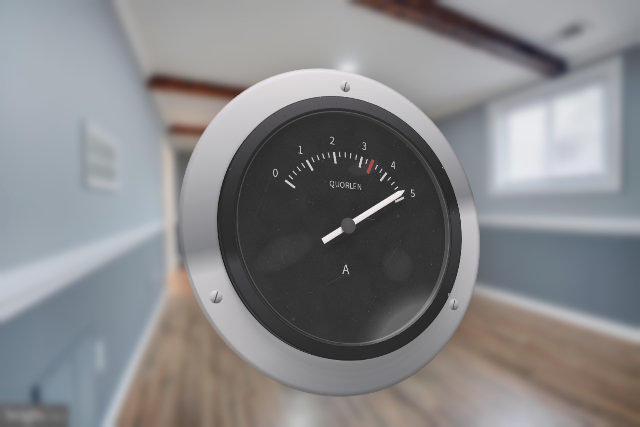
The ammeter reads {"value": 4.8, "unit": "A"}
